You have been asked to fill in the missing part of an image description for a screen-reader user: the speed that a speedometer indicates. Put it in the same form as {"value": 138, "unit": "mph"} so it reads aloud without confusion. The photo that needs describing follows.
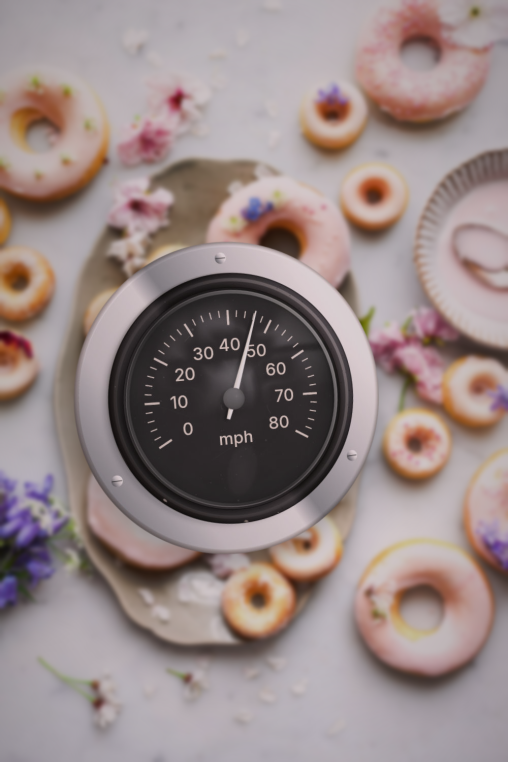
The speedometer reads {"value": 46, "unit": "mph"}
